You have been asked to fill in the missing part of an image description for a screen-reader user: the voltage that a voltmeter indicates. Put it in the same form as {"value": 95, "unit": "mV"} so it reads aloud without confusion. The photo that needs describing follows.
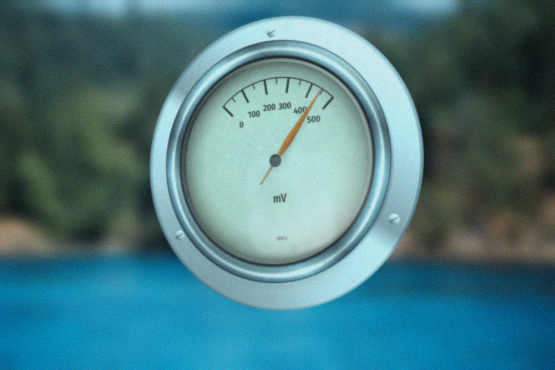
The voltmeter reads {"value": 450, "unit": "mV"}
